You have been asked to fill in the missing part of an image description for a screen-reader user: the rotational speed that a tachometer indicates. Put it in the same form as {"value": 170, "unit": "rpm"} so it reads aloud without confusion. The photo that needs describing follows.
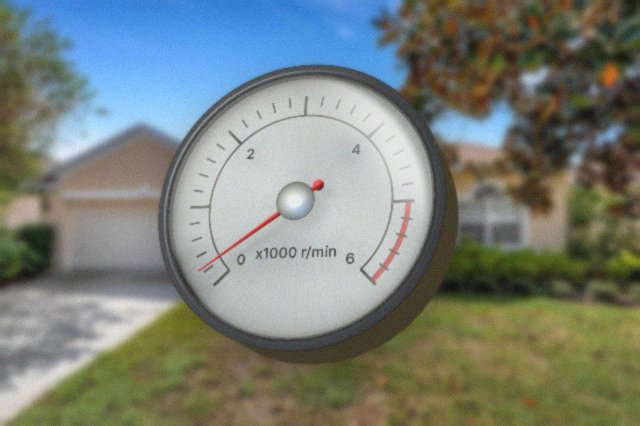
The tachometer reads {"value": 200, "unit": "rpm"}
